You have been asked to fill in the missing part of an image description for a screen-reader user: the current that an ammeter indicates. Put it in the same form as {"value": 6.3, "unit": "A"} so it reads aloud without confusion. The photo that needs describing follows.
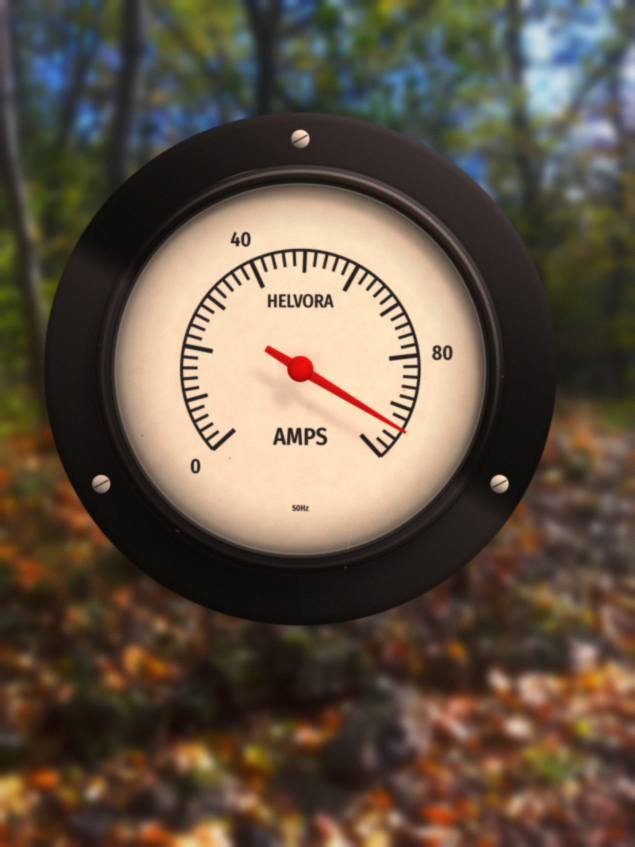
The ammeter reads {"value": 94, "unit": "A"}
